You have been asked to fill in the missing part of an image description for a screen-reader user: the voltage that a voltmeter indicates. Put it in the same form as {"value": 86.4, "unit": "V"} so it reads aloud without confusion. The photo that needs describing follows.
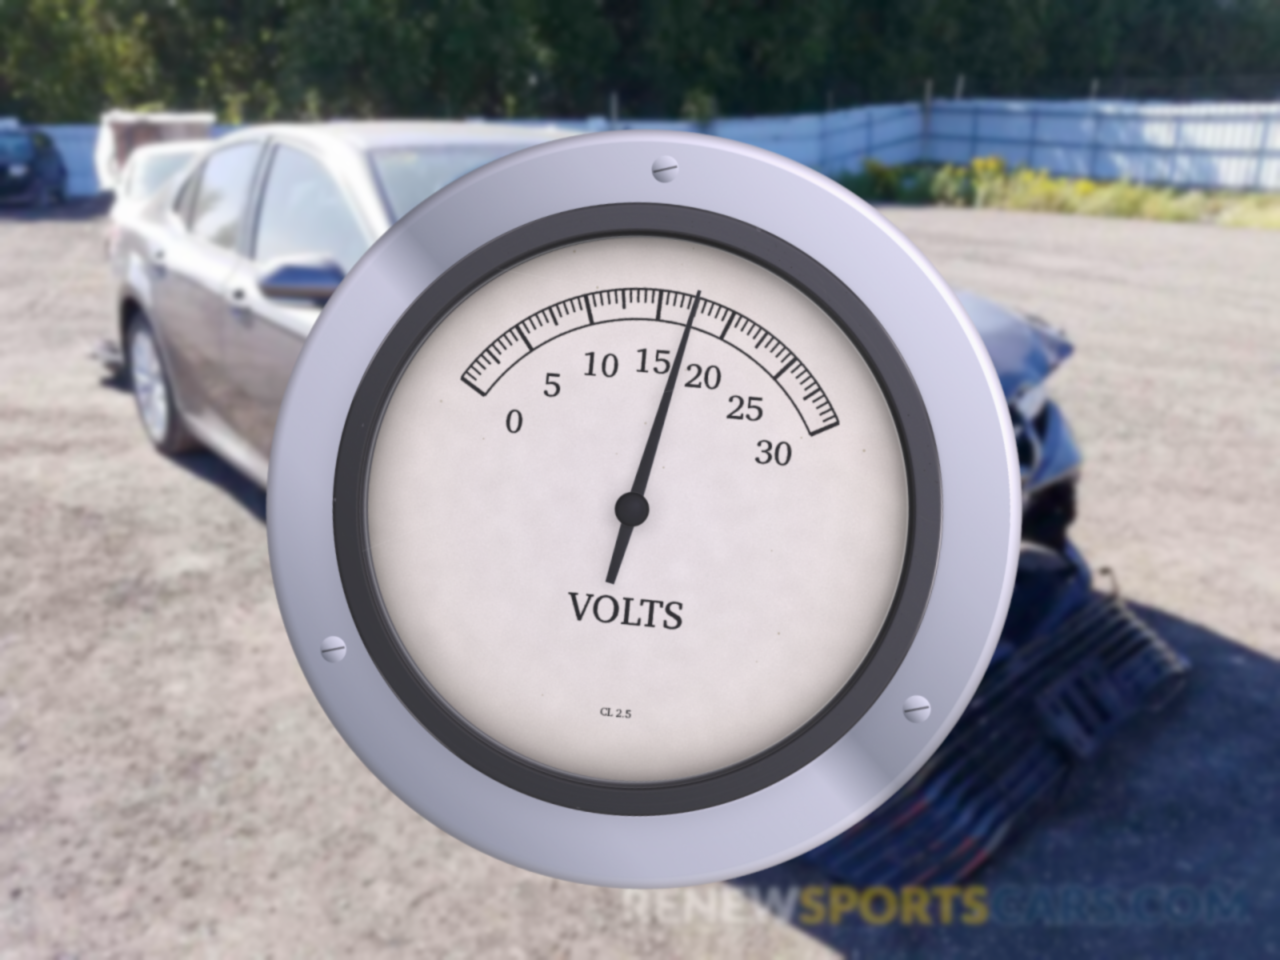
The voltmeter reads {"value": 17.5, "unit": "V"}
